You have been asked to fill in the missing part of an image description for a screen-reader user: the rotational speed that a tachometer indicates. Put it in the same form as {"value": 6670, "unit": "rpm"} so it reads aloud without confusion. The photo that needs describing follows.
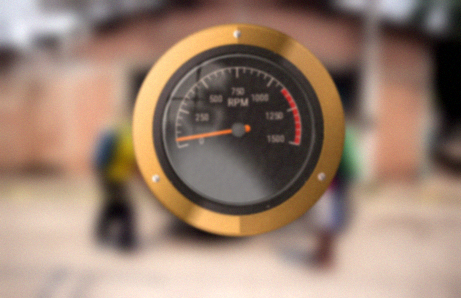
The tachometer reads {"value": 50, "unit": "rpm"}
